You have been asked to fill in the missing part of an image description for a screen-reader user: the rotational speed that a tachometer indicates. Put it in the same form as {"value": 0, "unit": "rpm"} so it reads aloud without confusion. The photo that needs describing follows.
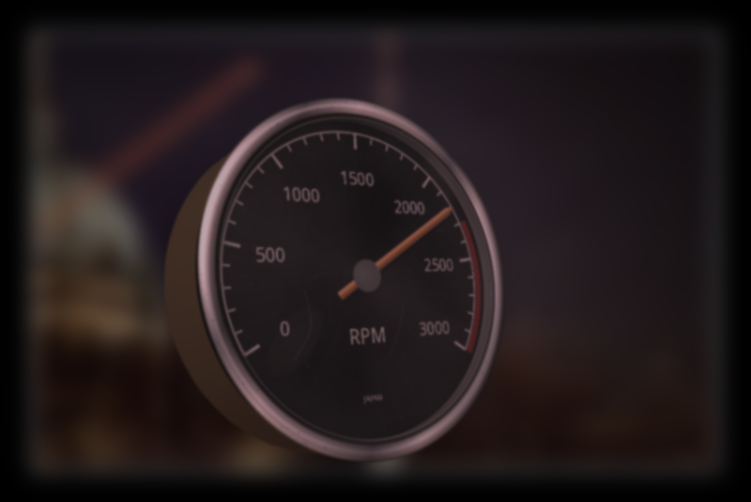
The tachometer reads {"value": 2200, "unit": "rpm"}
